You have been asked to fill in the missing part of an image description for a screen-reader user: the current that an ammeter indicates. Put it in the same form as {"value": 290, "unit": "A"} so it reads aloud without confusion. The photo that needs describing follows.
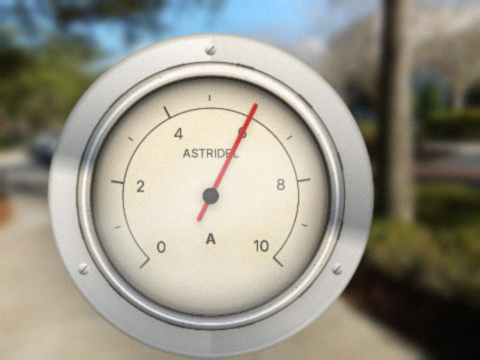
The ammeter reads {"value": 6, "unit": "A"}
